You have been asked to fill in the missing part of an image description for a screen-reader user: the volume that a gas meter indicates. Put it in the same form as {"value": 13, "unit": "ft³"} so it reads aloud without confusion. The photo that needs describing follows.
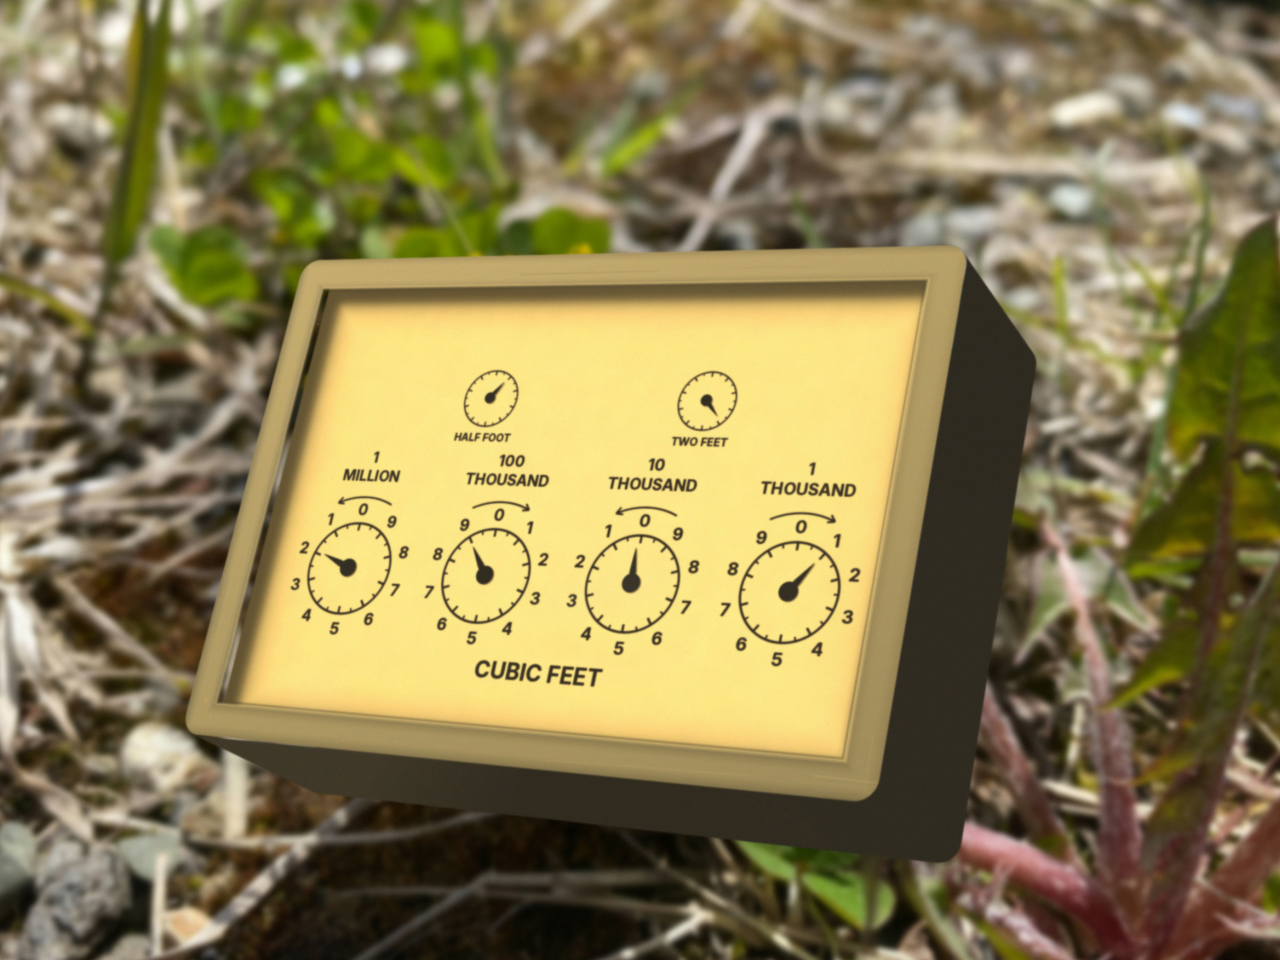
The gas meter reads {"value": 190100, "unit": "ft³"}
